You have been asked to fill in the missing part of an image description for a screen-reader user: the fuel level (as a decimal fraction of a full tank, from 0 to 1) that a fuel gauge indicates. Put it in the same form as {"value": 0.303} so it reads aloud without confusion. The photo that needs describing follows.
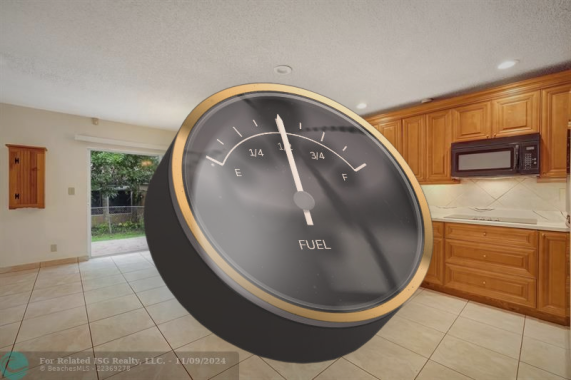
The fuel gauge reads {"value": 0.5}
